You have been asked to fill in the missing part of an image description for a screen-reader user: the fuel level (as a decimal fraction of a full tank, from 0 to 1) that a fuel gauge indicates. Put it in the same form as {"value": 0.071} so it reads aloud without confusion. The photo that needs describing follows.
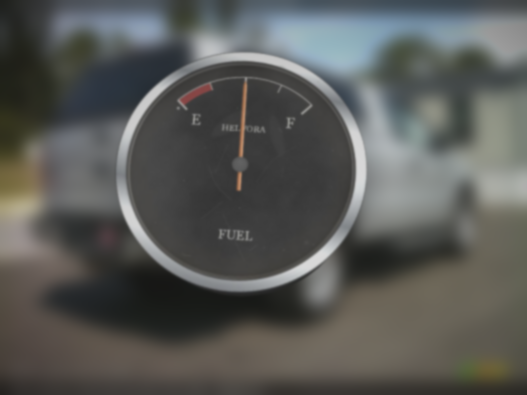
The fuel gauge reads {"value": 0.5}
